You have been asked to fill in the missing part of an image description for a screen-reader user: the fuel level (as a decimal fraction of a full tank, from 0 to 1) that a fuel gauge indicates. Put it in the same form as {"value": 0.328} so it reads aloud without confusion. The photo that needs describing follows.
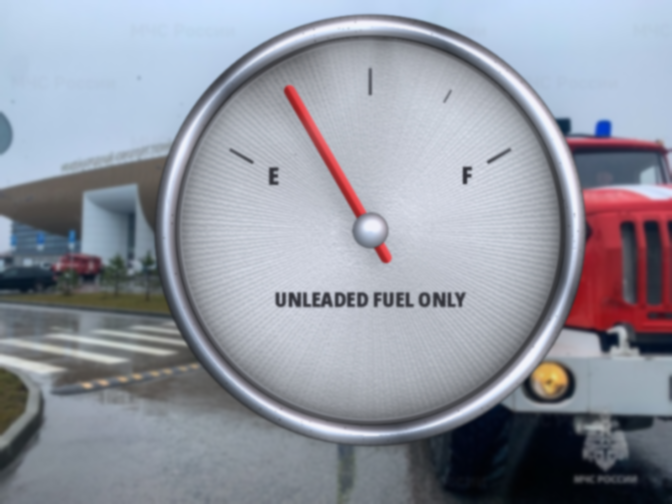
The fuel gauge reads {"value": 0.25}
